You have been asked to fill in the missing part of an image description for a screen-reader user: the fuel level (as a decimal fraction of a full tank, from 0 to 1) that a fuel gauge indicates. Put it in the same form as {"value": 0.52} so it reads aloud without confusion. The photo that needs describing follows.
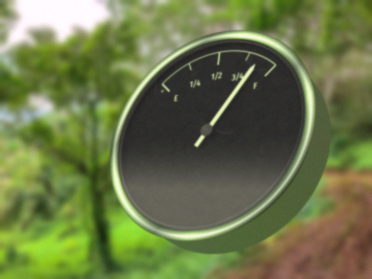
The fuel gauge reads {"value": 0.875}
